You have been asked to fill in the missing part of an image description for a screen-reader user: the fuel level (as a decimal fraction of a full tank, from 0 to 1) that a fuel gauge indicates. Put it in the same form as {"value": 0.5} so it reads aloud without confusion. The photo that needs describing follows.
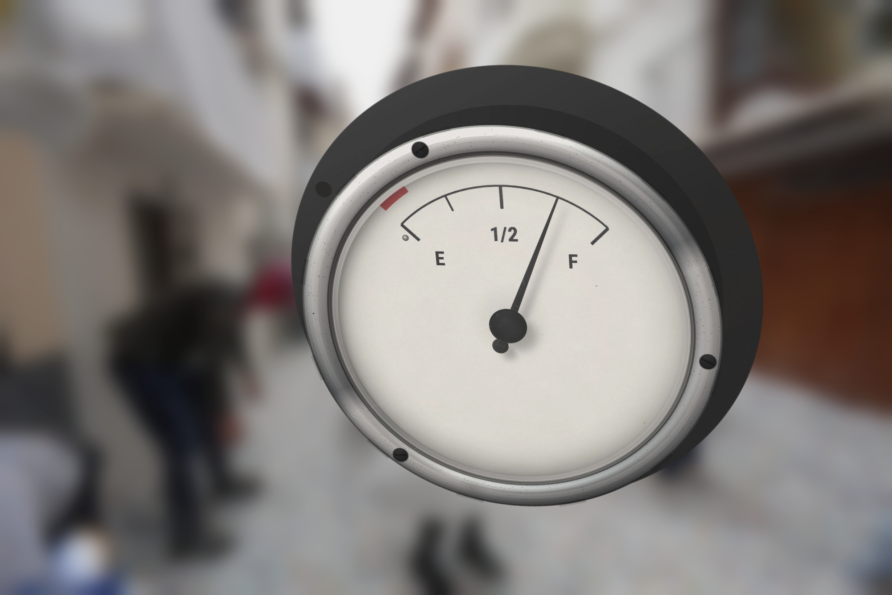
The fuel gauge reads {"value": 0.75}
